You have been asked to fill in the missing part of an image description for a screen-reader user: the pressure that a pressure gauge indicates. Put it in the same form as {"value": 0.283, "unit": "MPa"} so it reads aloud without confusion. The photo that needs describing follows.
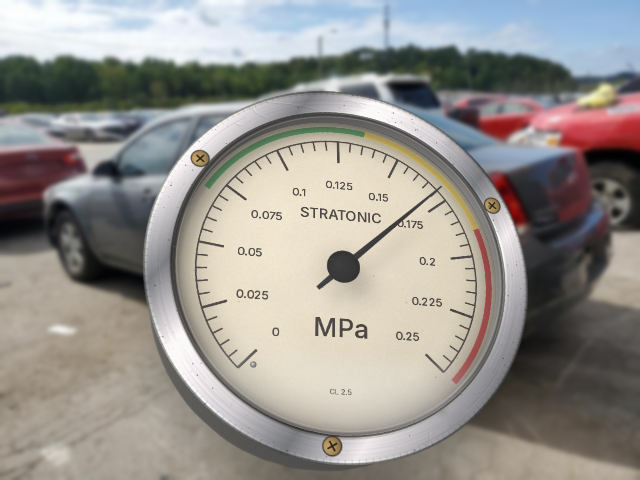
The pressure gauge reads {"value": 0.17, "unit": "MPa"}
